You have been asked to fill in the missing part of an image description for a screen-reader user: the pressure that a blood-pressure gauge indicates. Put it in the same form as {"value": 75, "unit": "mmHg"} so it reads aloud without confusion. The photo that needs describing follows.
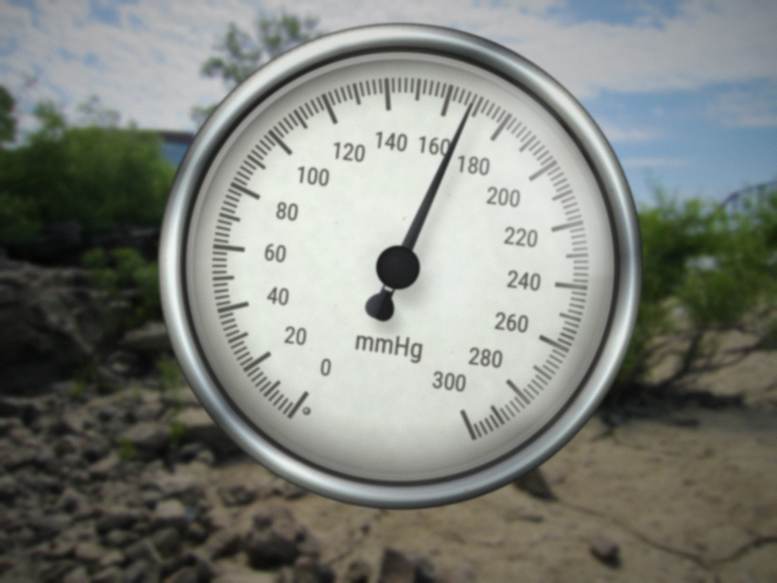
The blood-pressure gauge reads {"value": 168, "unit": "mmHg"}
